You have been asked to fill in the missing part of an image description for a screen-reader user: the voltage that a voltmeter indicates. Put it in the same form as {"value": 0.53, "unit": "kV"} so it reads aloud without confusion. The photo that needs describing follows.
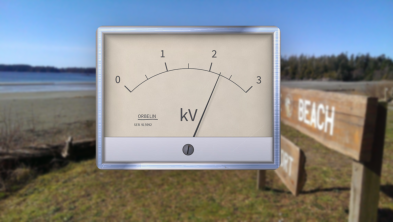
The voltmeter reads {"value": 2.25, "unit": "kV"}
